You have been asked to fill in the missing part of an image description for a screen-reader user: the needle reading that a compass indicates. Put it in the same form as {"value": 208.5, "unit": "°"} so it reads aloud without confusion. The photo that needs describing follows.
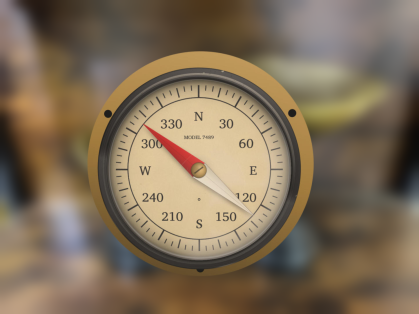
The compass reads {"value": 310, "unit": "°"}
